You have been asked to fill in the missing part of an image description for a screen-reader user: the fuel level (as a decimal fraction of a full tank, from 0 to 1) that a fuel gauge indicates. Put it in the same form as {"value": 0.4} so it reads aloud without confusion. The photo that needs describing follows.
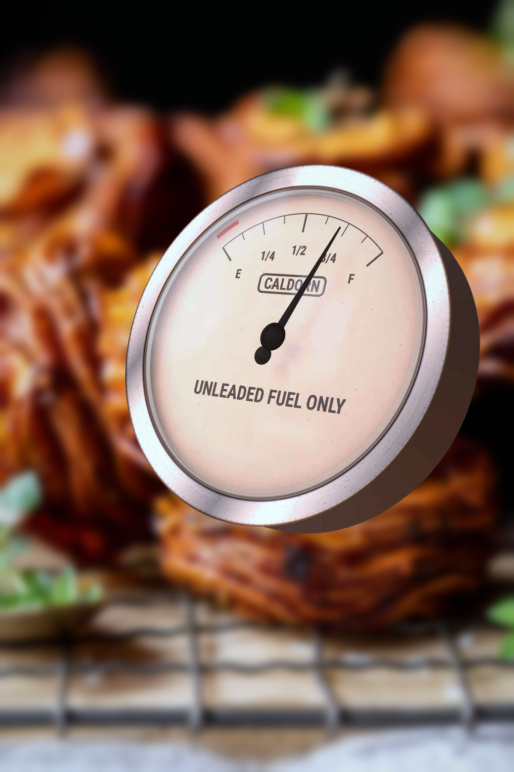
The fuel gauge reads {"value": 0.75}
